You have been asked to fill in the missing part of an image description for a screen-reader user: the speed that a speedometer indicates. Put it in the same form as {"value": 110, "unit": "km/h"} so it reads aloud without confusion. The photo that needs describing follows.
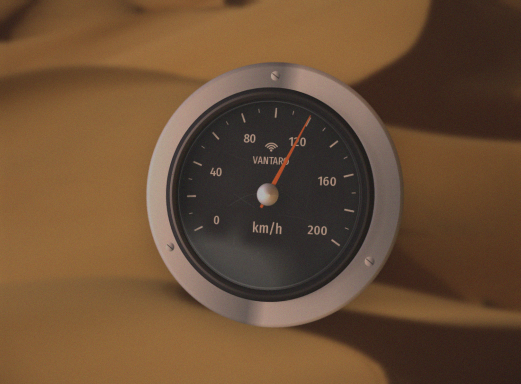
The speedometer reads {"value": 120, "unit": "km/h"}
